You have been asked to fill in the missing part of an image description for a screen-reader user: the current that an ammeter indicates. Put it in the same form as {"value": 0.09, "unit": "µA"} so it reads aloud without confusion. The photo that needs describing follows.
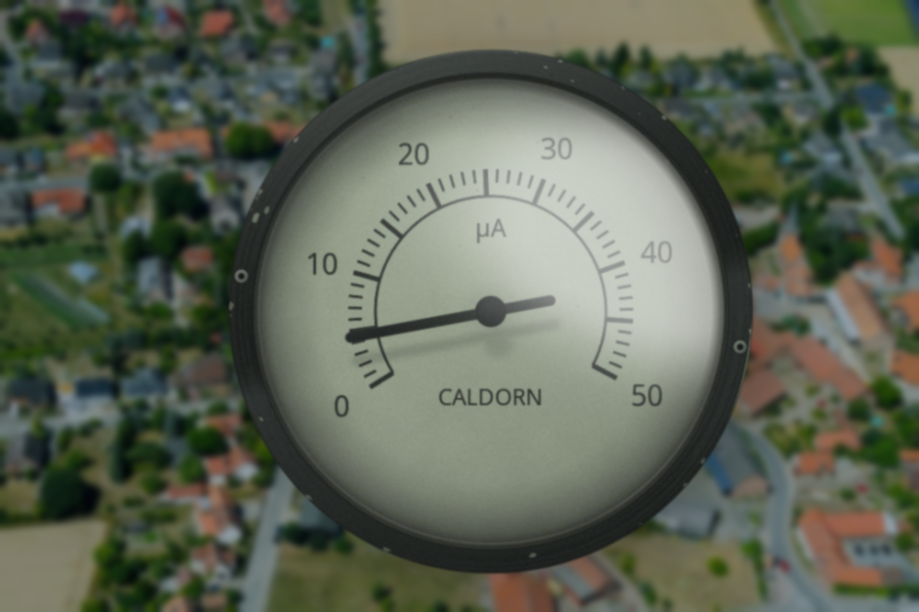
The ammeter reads {"value": 4.5, "unit": "µA"}
